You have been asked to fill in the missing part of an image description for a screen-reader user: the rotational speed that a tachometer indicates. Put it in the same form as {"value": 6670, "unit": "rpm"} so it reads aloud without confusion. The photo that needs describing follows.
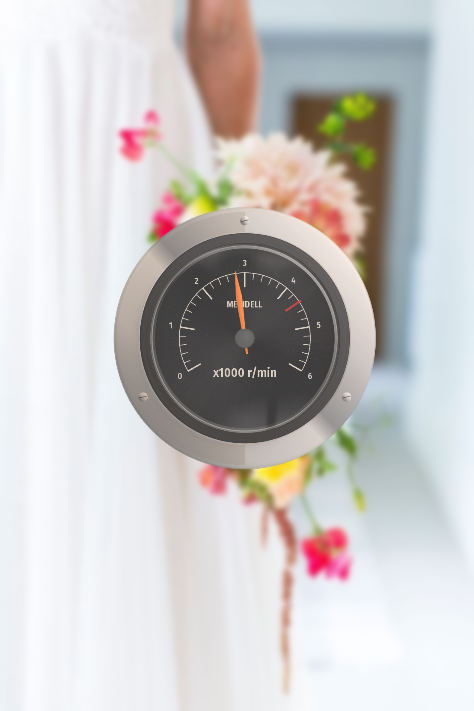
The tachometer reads {"value": 2800, "unit": "rpm"}
